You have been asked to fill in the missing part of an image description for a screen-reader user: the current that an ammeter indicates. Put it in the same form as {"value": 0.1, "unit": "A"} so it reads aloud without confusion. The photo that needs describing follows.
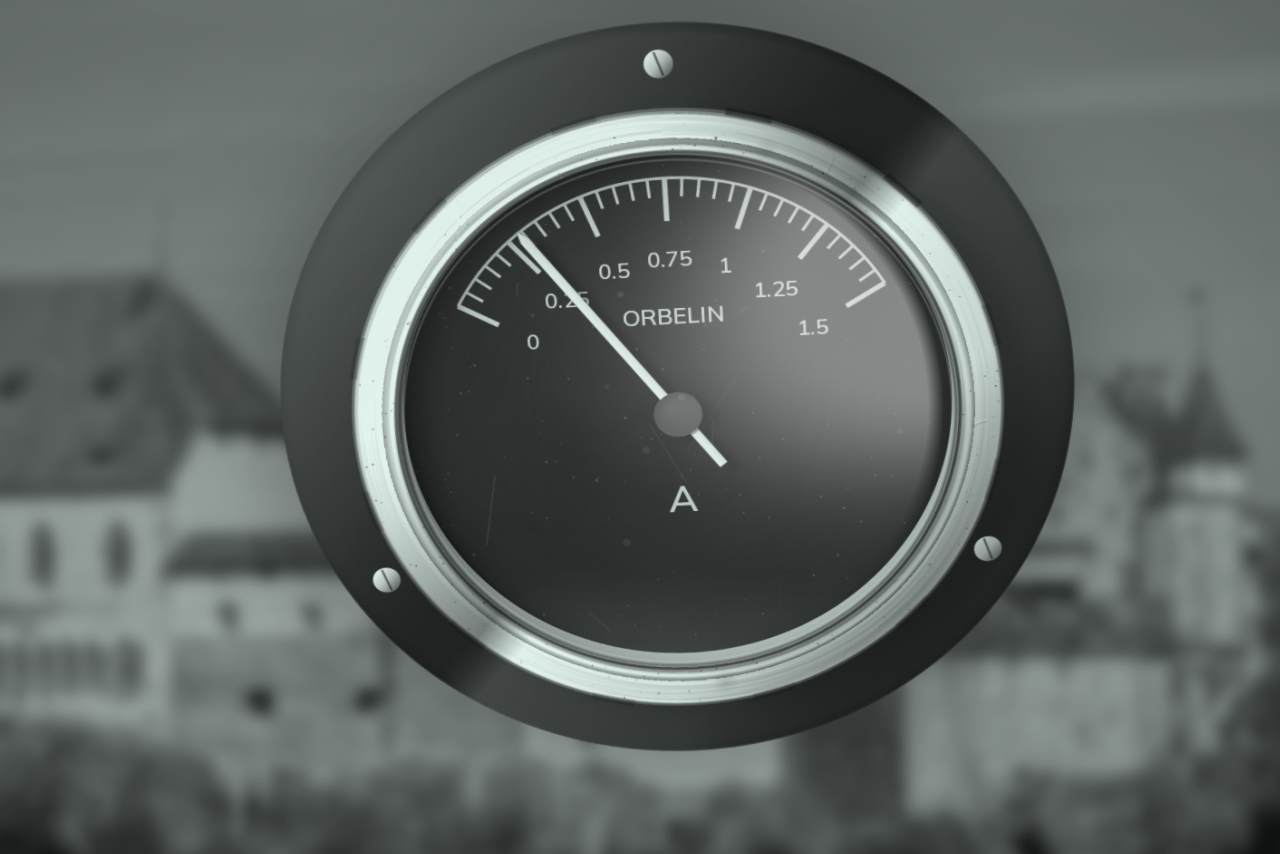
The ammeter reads {"value": 0.3, "unit": "A"}
